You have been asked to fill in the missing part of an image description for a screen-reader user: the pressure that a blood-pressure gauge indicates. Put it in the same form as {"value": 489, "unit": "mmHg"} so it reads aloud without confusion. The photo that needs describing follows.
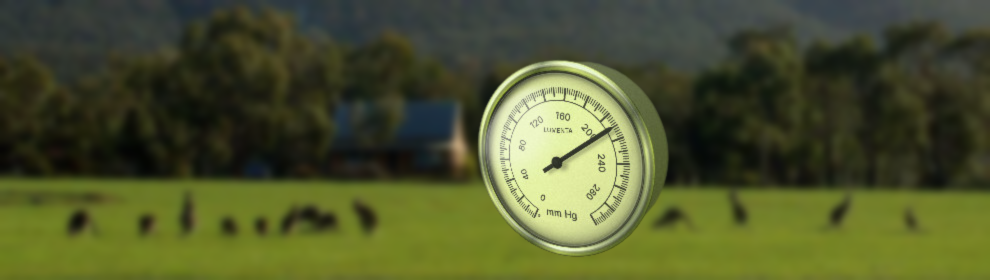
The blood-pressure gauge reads {"value": 210, "unit": "mmHg"}
